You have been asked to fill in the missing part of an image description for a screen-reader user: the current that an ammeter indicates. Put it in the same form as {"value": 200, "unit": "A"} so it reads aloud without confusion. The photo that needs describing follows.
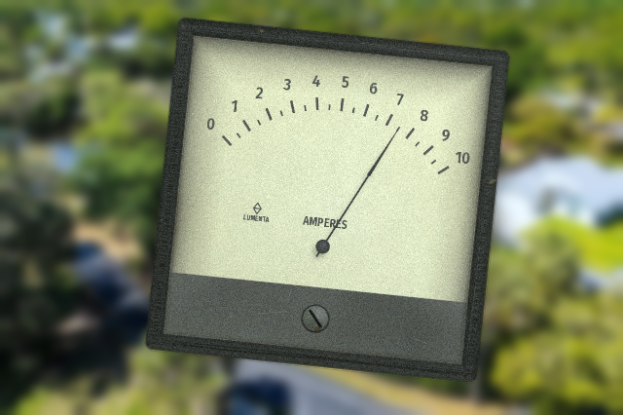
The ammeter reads {"value": 7.5, "unit": "A"}
